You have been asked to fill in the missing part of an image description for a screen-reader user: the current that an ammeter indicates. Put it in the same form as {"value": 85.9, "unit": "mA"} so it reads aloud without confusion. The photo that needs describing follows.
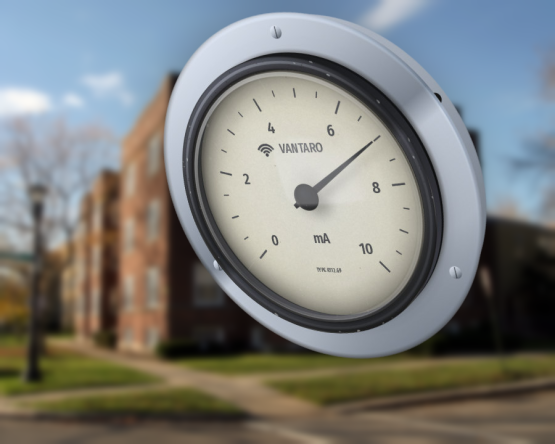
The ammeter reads {"value": 7, "unit": "mA"}
